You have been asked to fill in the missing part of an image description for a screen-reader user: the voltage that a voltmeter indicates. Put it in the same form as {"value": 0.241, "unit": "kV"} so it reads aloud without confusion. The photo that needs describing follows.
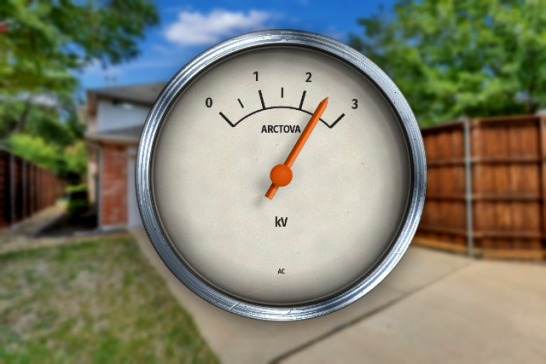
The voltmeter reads {"value": 2.5, "unit": "kV"}
